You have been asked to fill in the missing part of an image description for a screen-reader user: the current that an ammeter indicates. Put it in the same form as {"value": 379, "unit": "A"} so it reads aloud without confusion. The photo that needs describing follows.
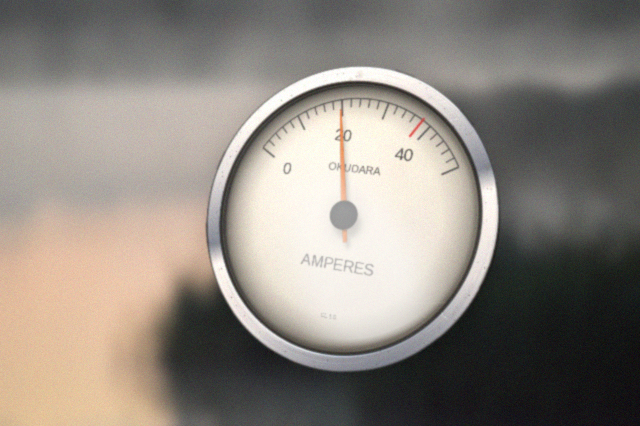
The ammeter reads {"value": 20, "unit": "A"}
